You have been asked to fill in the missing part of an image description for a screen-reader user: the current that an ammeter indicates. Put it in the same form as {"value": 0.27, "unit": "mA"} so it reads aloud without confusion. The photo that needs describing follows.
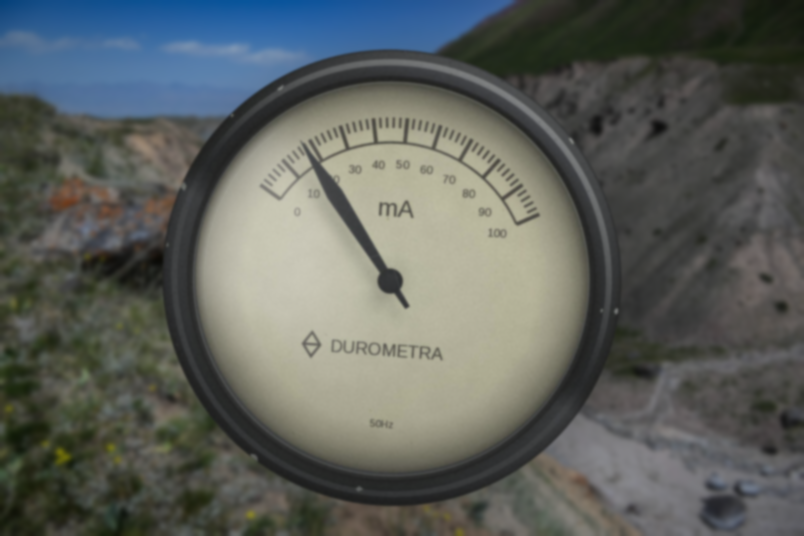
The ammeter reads {"value": 18, "unit": "mA"}
